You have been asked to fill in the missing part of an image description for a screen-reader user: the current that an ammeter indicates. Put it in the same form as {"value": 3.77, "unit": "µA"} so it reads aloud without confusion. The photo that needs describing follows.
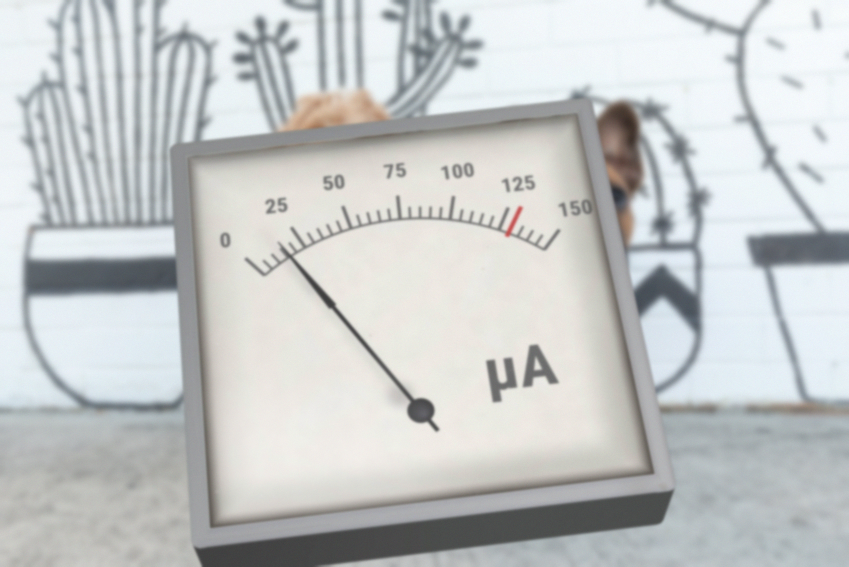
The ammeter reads {"value": 15, "unit": "µA"}
